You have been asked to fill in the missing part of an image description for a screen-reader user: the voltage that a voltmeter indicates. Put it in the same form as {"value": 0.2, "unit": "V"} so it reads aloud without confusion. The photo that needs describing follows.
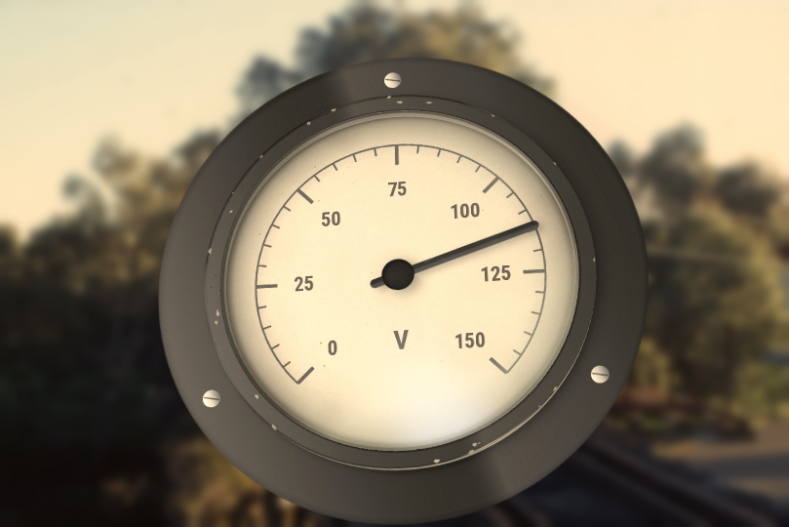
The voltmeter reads {"value": 115, "unit": "V"}
